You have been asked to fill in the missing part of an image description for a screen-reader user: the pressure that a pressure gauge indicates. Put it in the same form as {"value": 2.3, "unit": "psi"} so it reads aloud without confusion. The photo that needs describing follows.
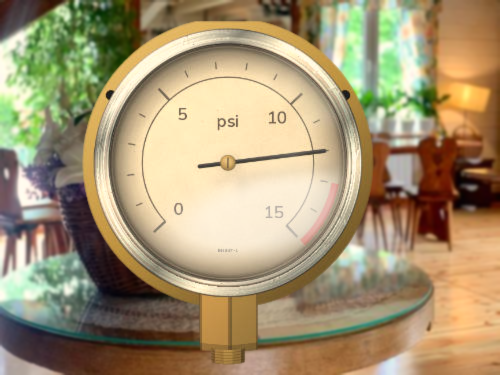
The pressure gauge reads {"value": 12, "unit": "psi"}
